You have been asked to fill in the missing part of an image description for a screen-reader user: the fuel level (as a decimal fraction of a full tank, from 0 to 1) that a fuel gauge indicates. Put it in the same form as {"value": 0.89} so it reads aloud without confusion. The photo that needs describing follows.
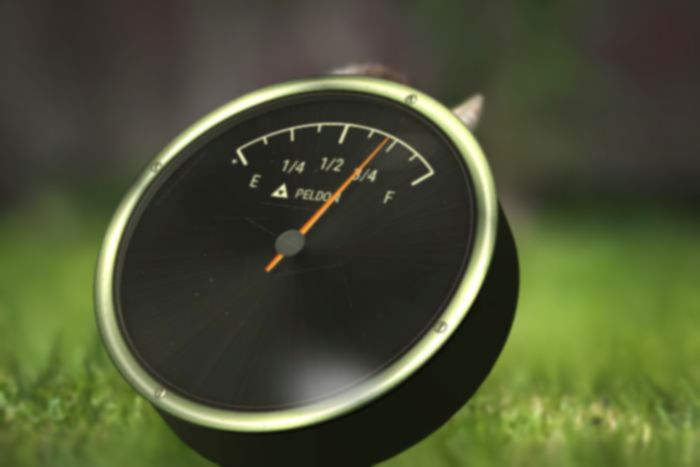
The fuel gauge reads {"value": 0.75}
